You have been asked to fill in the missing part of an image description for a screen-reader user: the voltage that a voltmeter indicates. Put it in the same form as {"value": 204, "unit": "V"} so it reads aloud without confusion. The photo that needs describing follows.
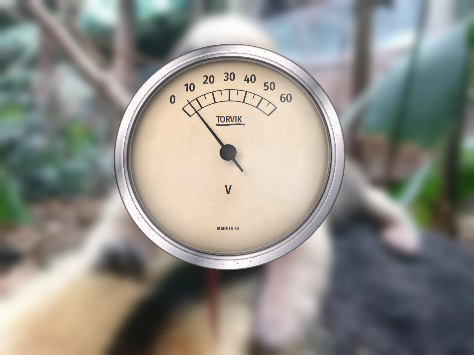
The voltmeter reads {"value": 5, "unit": "V"}
